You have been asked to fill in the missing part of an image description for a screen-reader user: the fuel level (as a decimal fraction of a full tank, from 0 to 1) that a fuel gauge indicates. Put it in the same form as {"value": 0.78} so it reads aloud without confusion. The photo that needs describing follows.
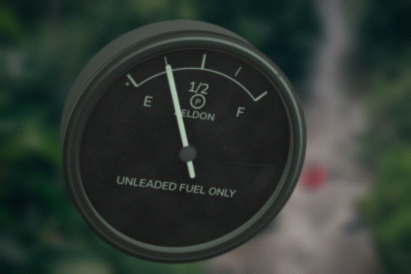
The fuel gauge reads {"value": 0.25}
